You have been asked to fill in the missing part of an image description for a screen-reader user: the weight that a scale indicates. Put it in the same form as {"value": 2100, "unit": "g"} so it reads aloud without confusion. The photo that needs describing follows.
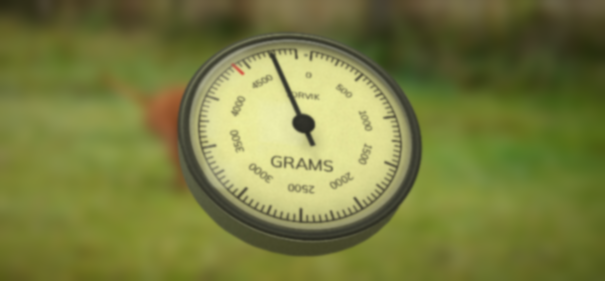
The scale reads {"value": 4750, "unit": "g"}
